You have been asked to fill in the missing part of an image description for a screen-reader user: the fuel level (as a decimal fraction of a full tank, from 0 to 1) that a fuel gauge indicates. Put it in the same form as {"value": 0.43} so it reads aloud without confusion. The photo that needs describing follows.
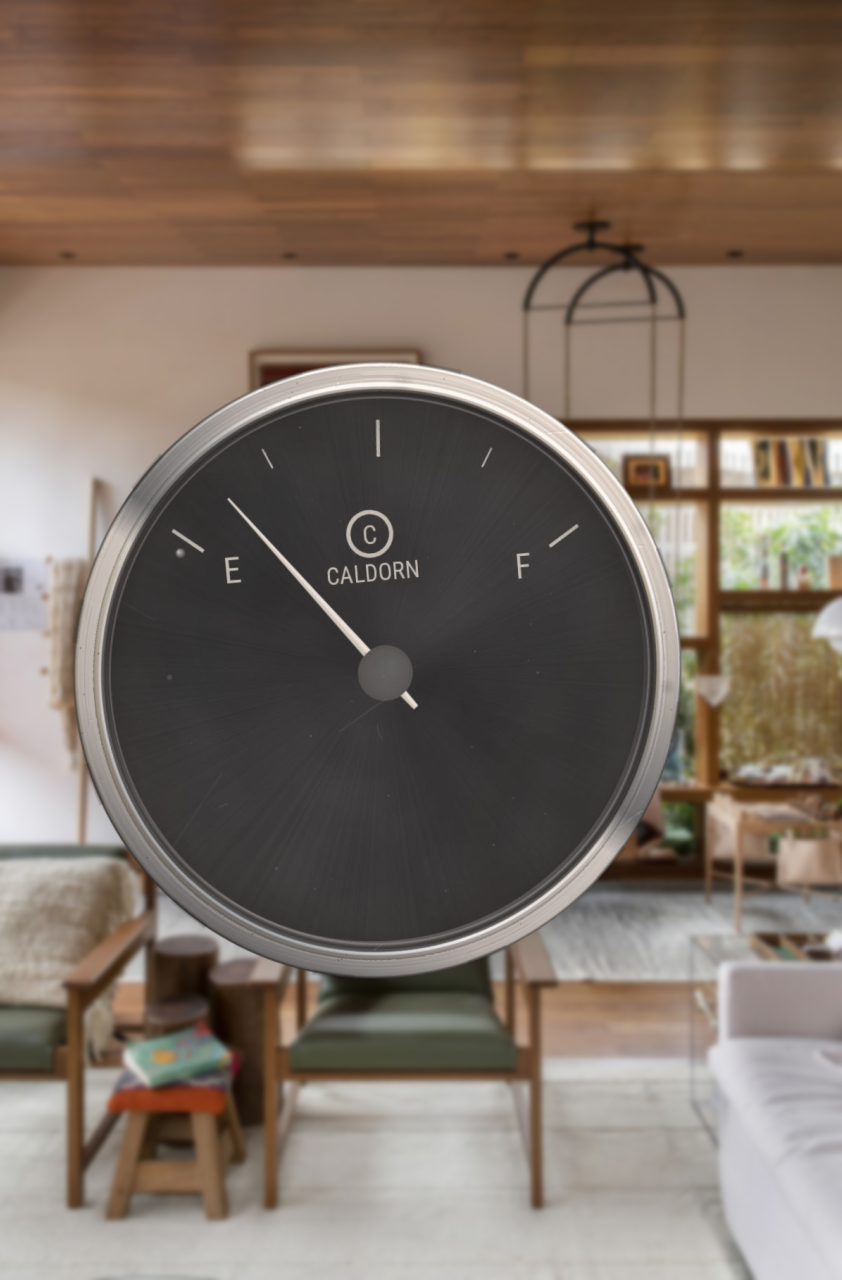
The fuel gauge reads {"value": 0.125}
